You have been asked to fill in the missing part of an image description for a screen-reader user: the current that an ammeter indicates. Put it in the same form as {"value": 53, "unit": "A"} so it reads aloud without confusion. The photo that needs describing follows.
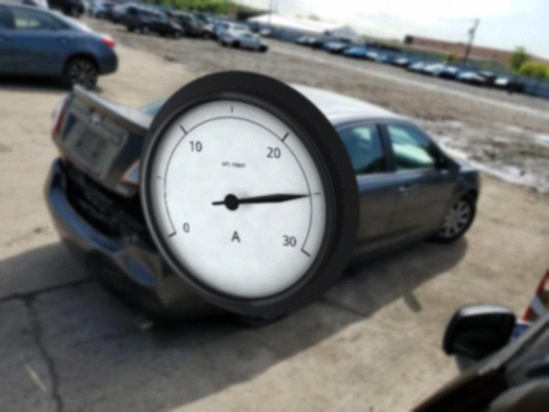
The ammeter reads {"value": 25, "unit": "A"}
